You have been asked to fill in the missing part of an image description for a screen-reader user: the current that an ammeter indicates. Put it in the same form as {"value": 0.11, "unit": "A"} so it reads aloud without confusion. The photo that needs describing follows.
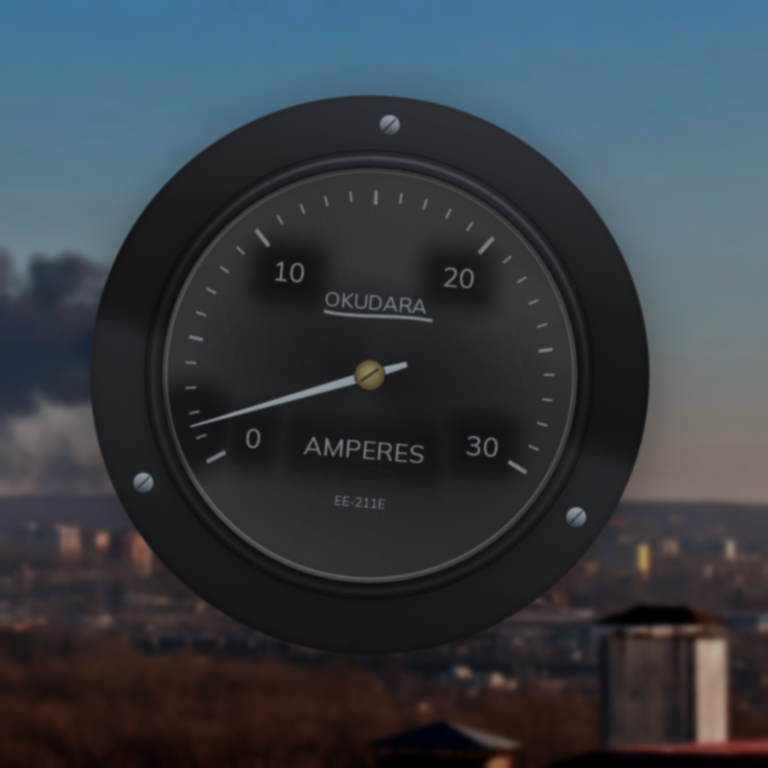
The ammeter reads {"value": 1.5, "unit": "A"}
